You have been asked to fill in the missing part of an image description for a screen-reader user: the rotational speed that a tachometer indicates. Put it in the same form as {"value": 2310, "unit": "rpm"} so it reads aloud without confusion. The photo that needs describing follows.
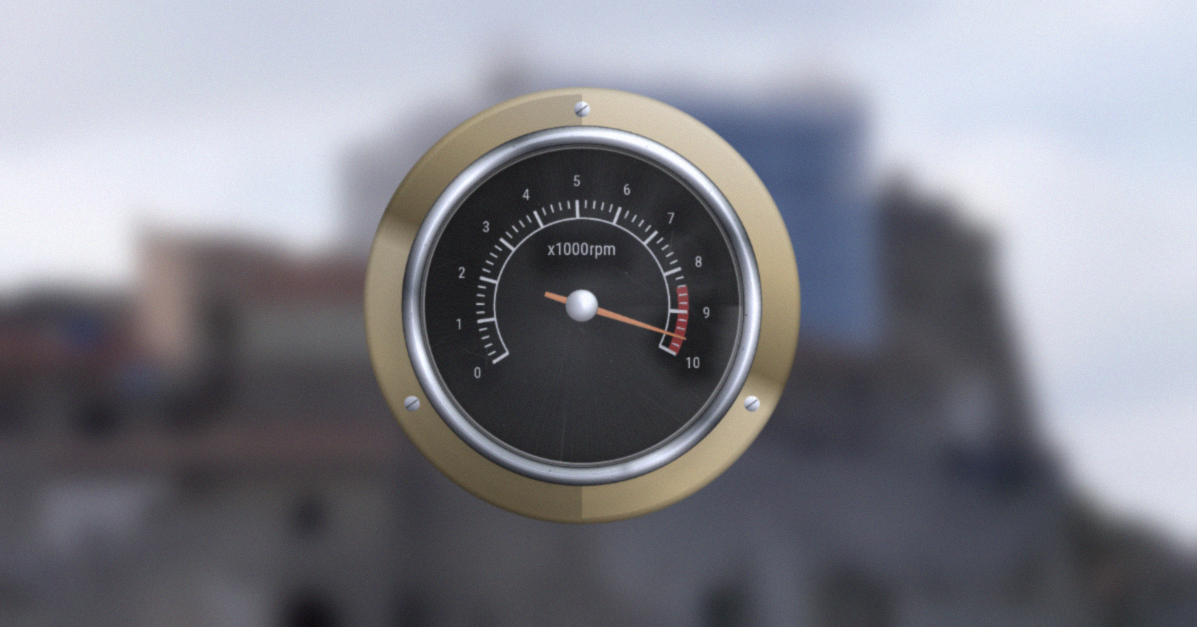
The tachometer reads {"value": 9600, "unit": "rpm"}
